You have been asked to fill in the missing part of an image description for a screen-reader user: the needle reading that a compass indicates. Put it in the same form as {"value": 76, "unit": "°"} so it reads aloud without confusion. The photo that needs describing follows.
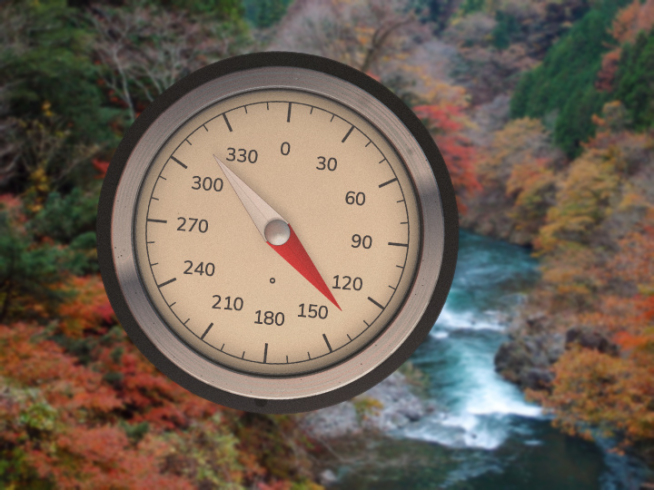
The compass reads {"value": 135, "unit": "°"}
